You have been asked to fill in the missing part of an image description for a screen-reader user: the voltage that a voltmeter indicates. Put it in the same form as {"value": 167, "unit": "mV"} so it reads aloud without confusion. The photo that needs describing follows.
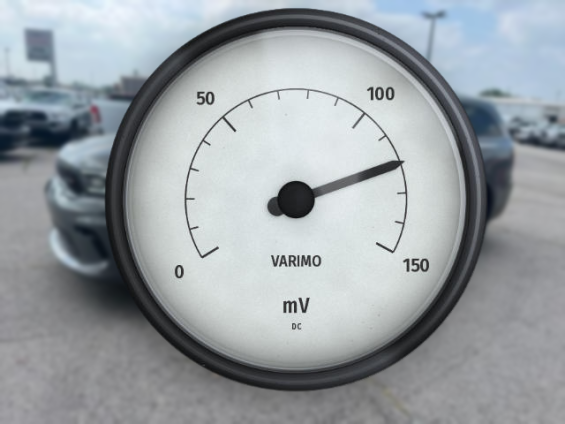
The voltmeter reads {"value": 120, "unit": "mV"}
